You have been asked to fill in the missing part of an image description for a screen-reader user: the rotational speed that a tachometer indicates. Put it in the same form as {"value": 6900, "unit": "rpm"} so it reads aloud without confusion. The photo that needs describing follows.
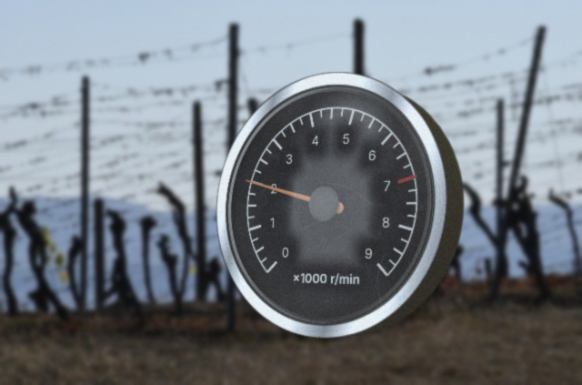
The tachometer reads {"value": 2000, "unit": "rpm"}
